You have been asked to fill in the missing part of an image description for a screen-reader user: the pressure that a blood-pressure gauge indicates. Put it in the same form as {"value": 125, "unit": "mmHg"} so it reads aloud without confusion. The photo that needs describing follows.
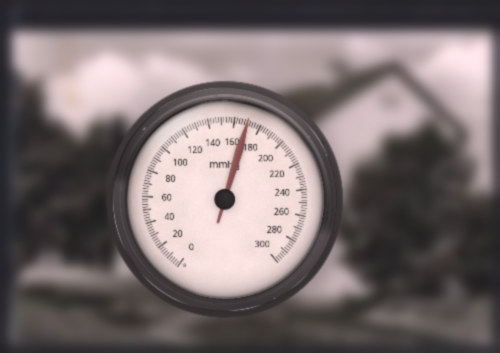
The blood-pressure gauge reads {"value": 170, "unit": "mmHg"}
